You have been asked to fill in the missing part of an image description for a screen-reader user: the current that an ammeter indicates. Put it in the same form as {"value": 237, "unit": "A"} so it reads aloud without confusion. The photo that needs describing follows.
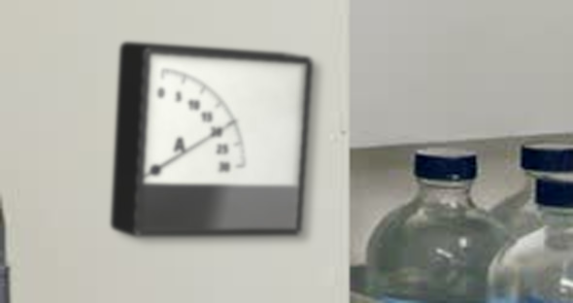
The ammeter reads {"value": 20, "unit": "A"}
